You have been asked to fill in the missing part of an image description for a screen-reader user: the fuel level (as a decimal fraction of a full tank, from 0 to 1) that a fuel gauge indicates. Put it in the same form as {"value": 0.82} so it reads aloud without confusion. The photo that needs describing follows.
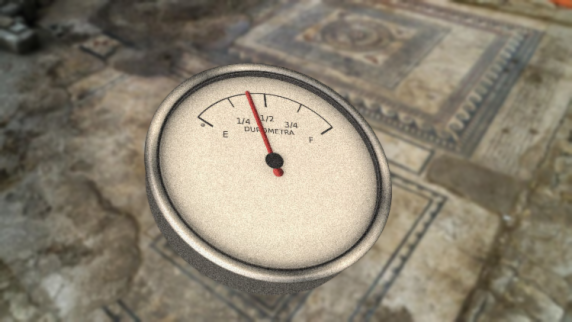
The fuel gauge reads {"value": 0.375}
